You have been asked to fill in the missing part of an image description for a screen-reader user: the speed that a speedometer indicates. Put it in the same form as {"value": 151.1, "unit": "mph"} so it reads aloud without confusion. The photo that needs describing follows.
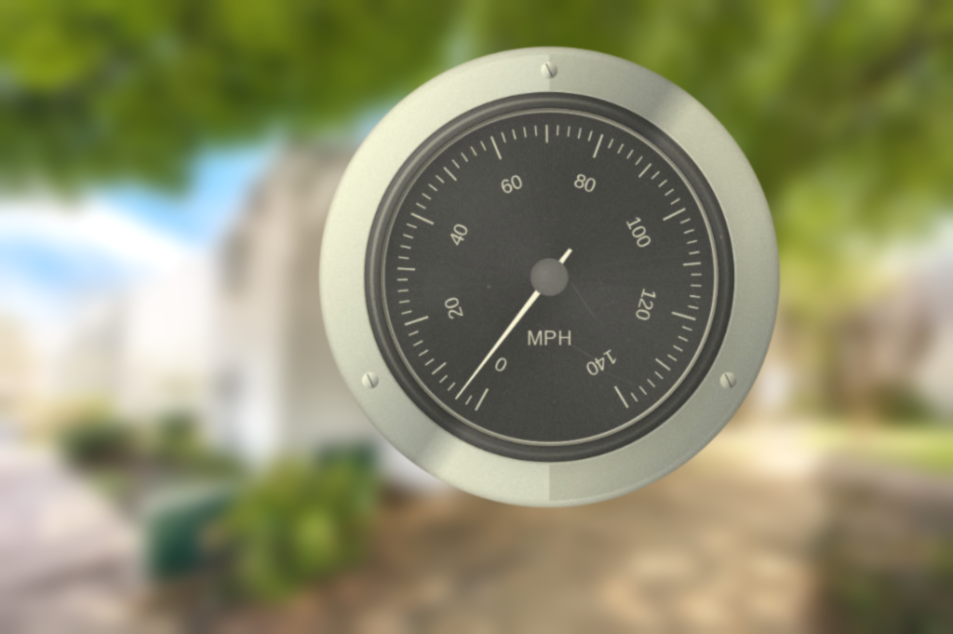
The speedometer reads {"value": 4, "unit": "mph"}
